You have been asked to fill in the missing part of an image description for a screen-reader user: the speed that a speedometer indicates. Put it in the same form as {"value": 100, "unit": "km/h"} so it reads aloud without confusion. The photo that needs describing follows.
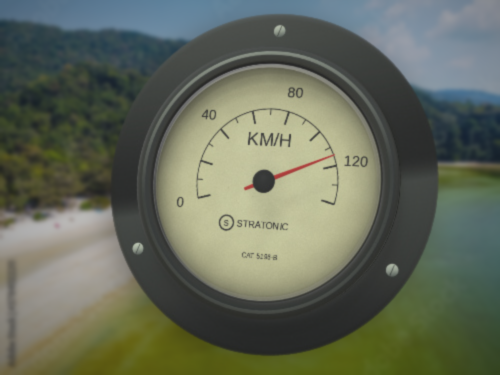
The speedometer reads {"value": 115, "unit": "km/h"}
